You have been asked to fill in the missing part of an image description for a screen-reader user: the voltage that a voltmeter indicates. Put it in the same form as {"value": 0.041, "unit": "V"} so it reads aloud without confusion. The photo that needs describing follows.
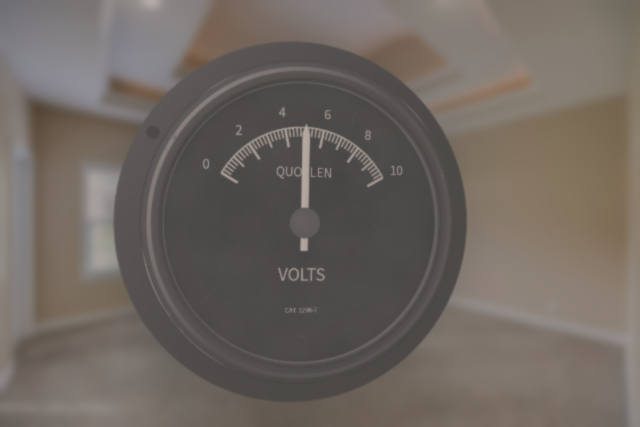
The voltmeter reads {"value": 5, "unit": "V"}
